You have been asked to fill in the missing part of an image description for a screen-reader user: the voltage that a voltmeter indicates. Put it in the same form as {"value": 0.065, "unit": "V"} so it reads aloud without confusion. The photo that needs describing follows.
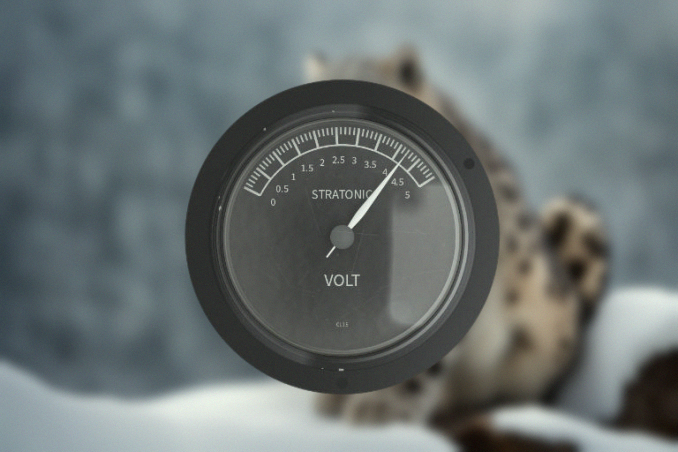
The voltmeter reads {"value": 4.2, "unit": "V"}
